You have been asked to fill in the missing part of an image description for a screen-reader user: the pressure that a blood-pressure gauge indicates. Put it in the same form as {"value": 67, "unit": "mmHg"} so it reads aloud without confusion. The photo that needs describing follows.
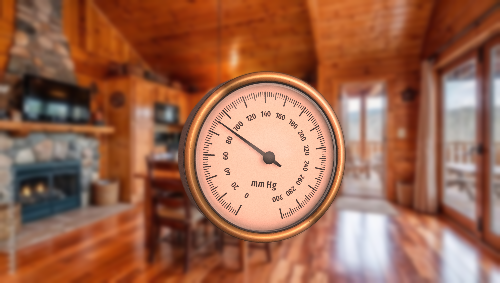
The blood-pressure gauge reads {"value": 90, "unit": "mmHg"}
